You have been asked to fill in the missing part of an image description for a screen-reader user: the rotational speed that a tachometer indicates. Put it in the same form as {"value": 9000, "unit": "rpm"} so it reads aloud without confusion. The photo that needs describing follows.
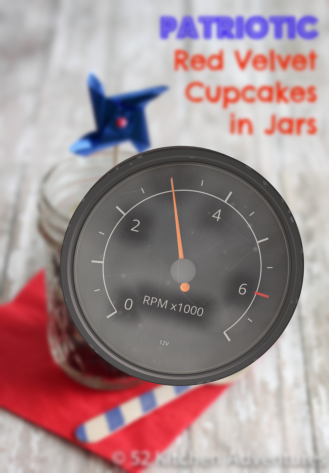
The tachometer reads {"value": 3000, "unit": "rpm"}
